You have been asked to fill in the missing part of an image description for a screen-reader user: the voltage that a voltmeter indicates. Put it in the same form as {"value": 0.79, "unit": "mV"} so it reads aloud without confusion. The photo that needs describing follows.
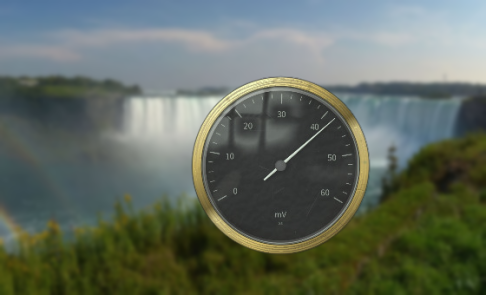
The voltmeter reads {"value": 42, "unit": "mV"}
